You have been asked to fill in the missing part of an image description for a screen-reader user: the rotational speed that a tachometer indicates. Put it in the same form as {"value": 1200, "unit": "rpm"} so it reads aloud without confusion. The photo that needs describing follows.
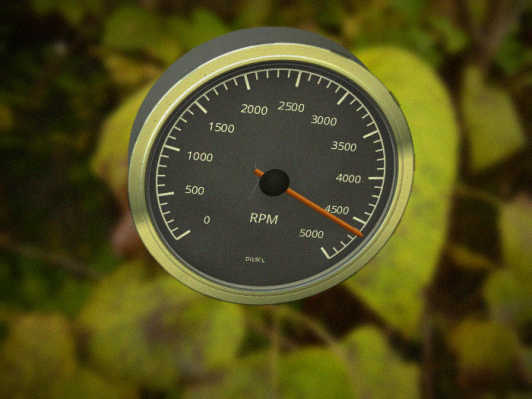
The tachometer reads {"value": 4600, "unit": "rpm"}
